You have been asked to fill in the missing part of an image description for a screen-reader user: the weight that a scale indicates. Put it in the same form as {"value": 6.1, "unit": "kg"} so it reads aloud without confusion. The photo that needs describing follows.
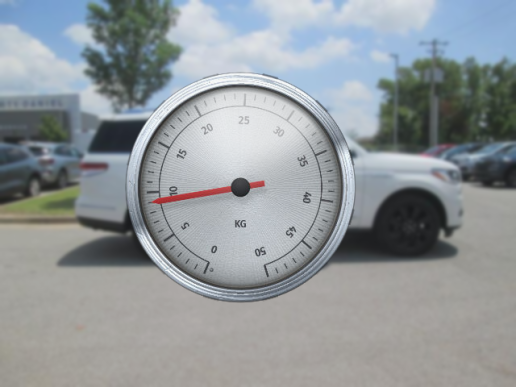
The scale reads {"value": 9, "unit": "kg"}
